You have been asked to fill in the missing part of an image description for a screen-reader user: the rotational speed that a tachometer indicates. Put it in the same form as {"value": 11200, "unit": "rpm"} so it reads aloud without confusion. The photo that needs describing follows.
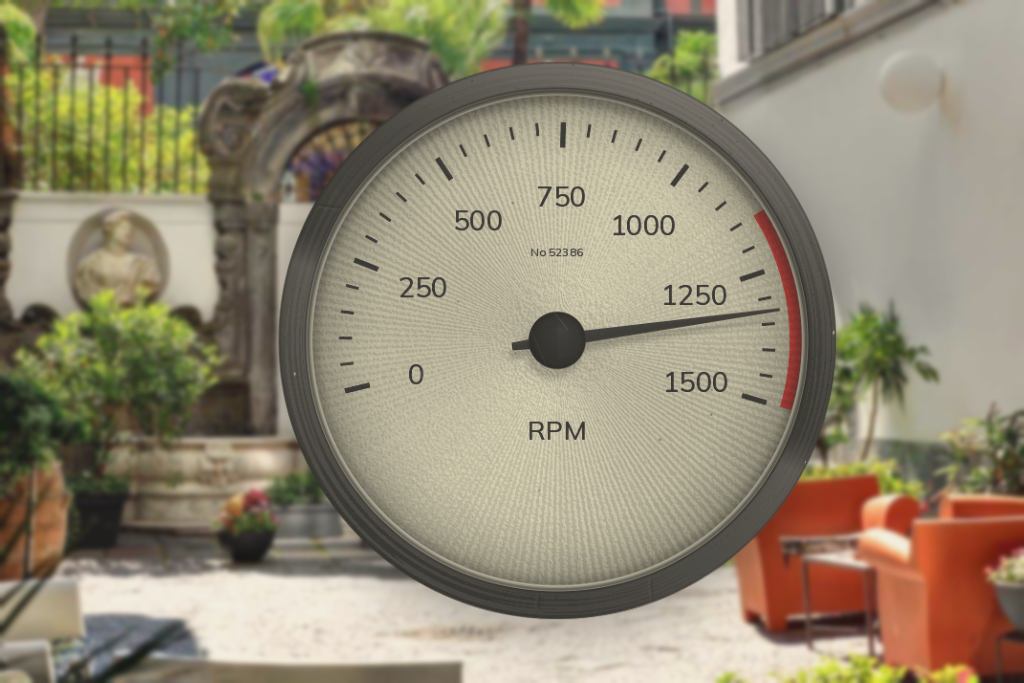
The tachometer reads {"value": 1325, "unit": "rpm"}
